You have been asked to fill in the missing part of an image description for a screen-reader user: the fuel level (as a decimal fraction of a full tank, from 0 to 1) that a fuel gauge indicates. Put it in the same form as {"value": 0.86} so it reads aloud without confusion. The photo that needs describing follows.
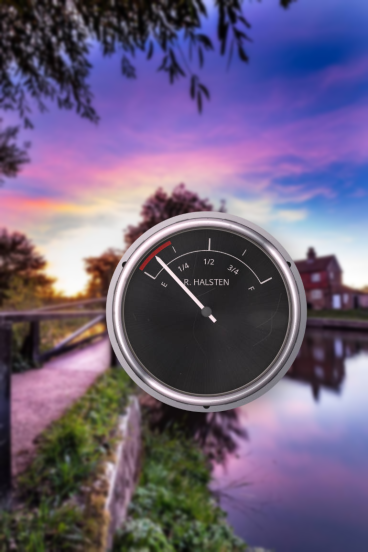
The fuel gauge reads {"value": 0.125}
